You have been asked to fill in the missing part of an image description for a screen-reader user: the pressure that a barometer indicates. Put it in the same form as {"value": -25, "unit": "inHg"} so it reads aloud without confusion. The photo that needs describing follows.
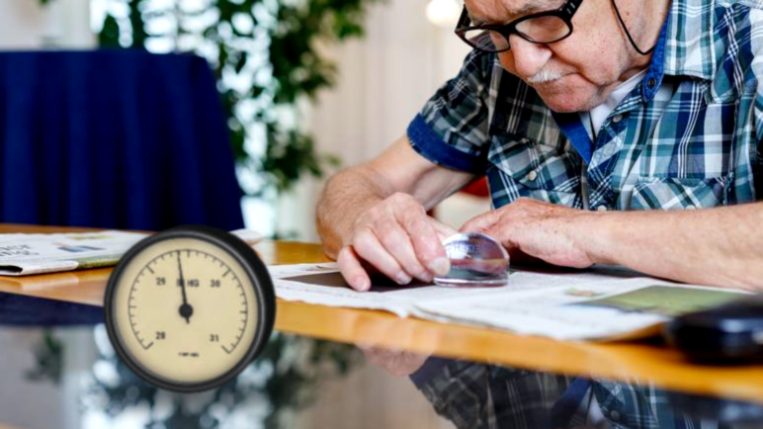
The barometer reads {"value": 29.4, "unit": "inHg"}
